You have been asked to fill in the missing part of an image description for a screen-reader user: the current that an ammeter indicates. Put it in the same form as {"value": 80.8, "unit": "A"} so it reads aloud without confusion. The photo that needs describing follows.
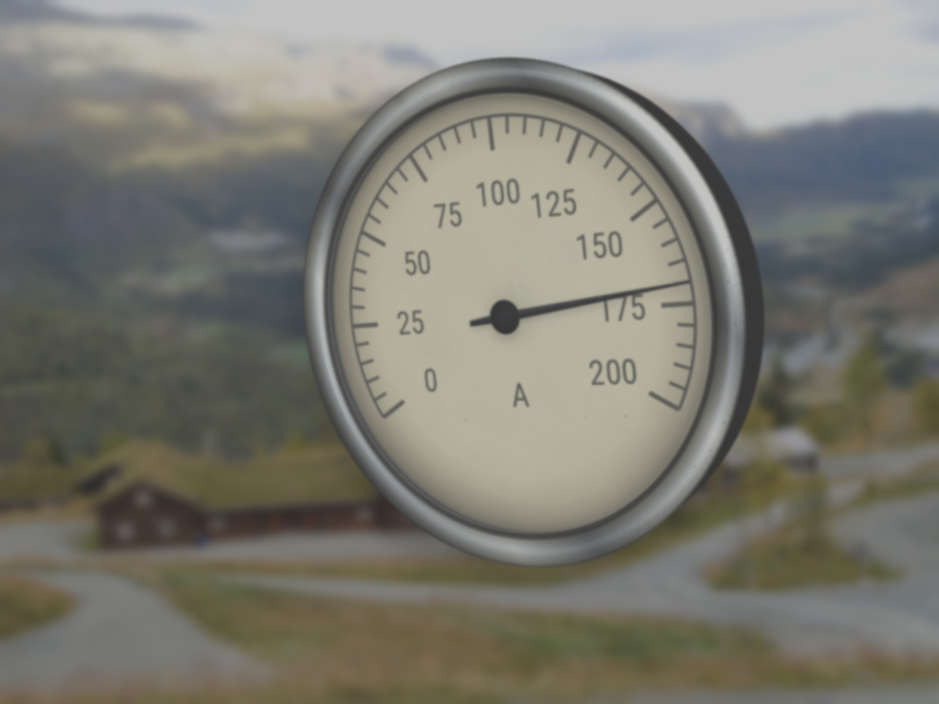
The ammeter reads {"value": 170, "unit": "A"}
